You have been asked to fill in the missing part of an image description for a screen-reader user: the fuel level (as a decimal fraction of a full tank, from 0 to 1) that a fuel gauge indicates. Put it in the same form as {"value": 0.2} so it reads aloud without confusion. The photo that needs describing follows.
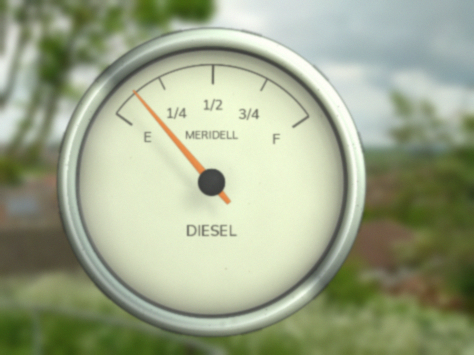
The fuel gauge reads {"value": 0.125}
